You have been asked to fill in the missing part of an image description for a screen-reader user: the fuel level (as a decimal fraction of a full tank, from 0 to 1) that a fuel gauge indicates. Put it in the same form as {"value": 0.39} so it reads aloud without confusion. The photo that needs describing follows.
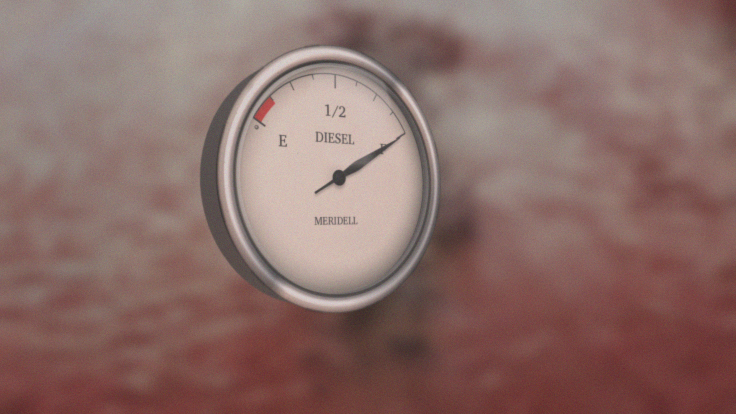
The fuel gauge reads {"value": 1}
